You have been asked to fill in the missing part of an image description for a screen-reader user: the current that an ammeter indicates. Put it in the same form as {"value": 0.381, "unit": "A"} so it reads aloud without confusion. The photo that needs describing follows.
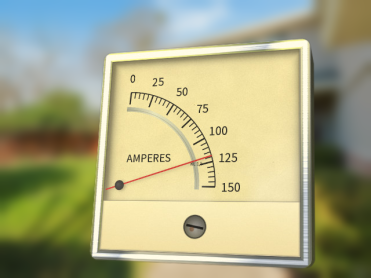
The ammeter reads {"value": 120, "unit": "A"}
